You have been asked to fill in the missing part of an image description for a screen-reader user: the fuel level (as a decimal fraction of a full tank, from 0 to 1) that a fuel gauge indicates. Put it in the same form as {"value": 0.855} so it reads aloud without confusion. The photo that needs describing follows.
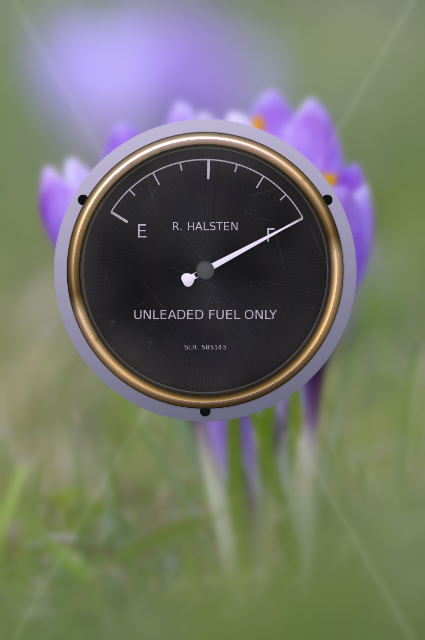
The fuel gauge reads {"value": 1}
